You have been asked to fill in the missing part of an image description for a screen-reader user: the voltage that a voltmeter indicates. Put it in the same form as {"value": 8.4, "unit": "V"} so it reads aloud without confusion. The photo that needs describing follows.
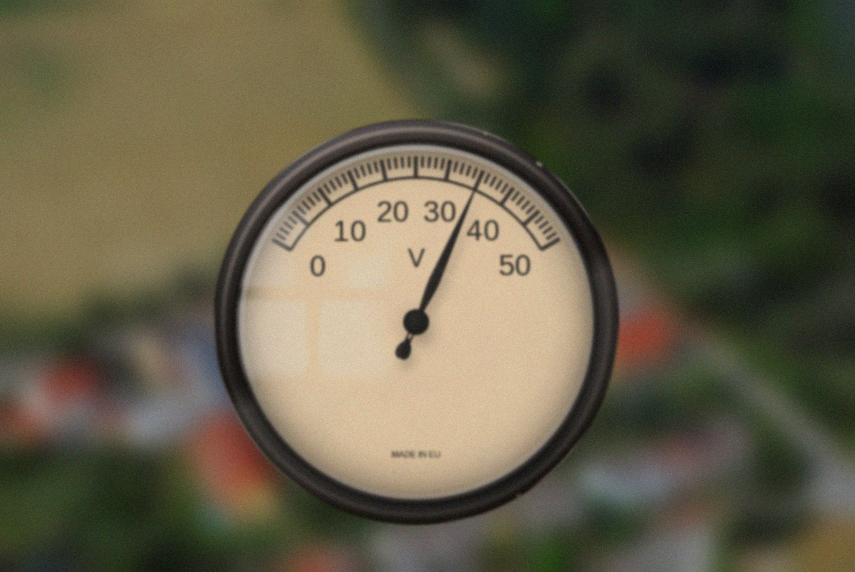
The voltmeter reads {"value": 35, "unit": "V"}
